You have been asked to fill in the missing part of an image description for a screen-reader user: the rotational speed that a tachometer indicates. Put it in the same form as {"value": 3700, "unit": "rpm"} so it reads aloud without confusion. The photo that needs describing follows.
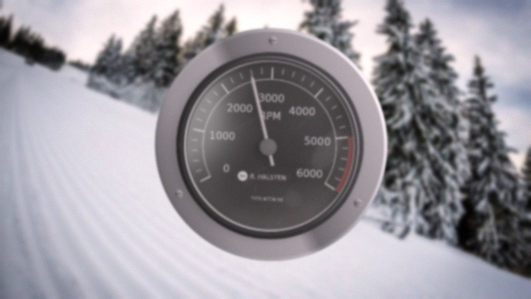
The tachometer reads {"value": 2600, "unit": "rpm"}
